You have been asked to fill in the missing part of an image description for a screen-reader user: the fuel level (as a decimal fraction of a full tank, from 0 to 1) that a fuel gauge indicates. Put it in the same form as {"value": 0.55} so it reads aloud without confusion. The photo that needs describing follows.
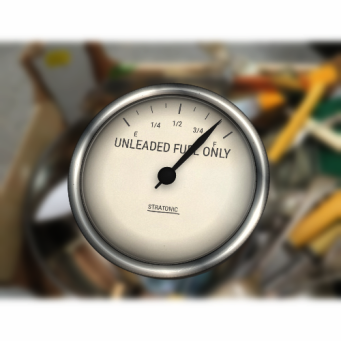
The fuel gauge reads {"value": 0.875}
